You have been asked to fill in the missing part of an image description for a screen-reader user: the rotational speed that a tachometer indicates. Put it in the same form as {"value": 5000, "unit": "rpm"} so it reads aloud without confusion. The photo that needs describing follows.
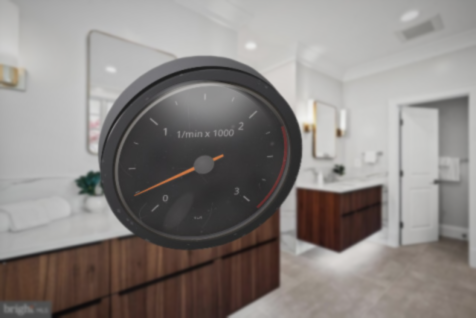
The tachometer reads {"value": 250, "unit": "rpm"}
